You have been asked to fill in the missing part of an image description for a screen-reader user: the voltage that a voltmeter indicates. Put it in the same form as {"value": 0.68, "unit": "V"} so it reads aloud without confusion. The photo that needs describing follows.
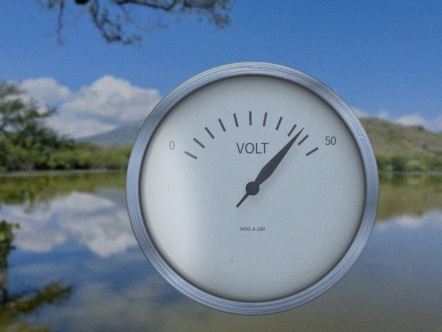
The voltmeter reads {"value": 42.5, "unit": "V"}
